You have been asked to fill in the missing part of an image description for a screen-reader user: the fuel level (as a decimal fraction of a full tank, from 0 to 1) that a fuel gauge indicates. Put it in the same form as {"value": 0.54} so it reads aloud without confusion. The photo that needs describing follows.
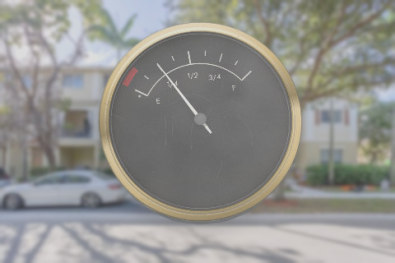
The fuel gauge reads {"value": 0.25}
